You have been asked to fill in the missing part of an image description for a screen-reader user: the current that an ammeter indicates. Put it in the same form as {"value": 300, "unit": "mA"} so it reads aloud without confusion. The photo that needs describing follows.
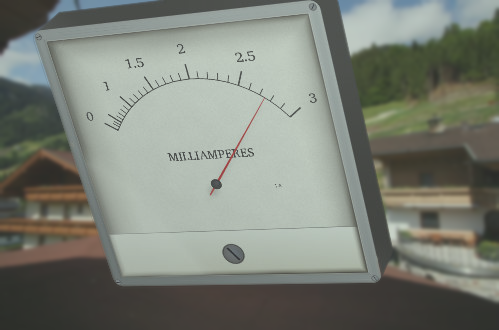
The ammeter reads {"value": 2.75, "unit": "mA"}
